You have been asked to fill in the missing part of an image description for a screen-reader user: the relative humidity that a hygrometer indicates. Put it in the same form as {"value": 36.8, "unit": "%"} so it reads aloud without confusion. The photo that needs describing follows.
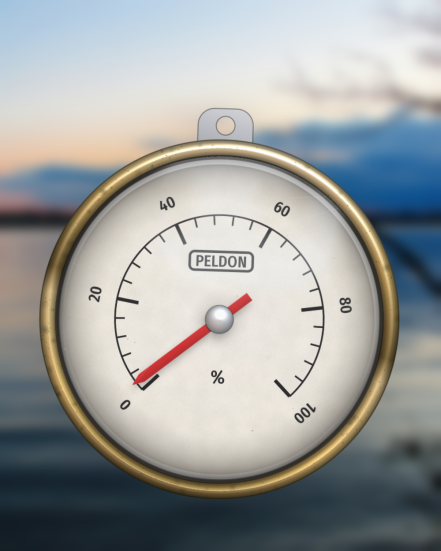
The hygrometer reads {"value": 2, "unit": "%"}
